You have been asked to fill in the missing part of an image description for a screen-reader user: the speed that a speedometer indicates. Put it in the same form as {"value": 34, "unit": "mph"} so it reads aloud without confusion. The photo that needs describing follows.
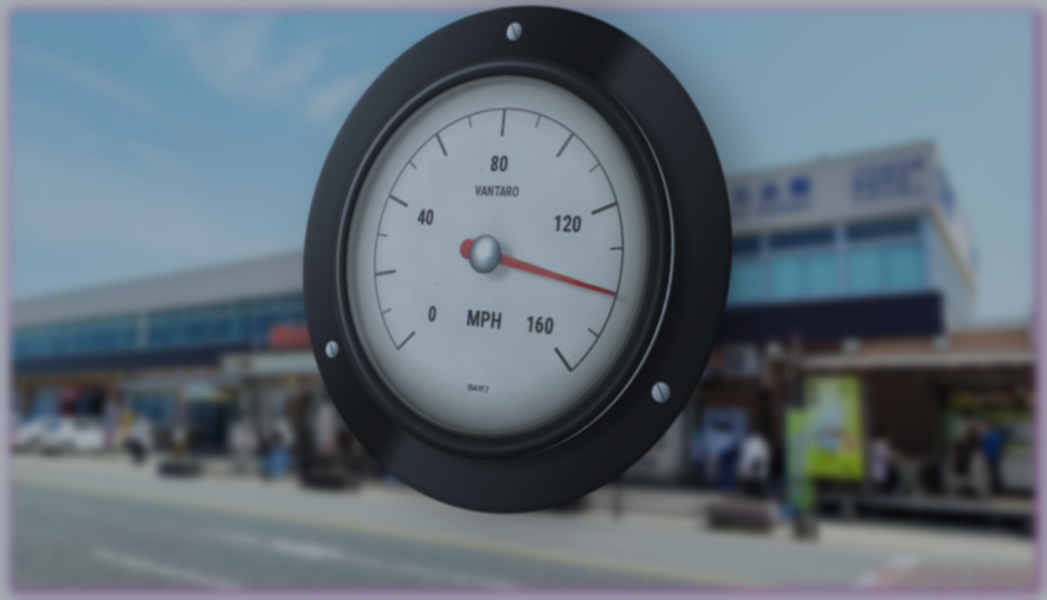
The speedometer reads {"value": 140, "unit": "mph"}
